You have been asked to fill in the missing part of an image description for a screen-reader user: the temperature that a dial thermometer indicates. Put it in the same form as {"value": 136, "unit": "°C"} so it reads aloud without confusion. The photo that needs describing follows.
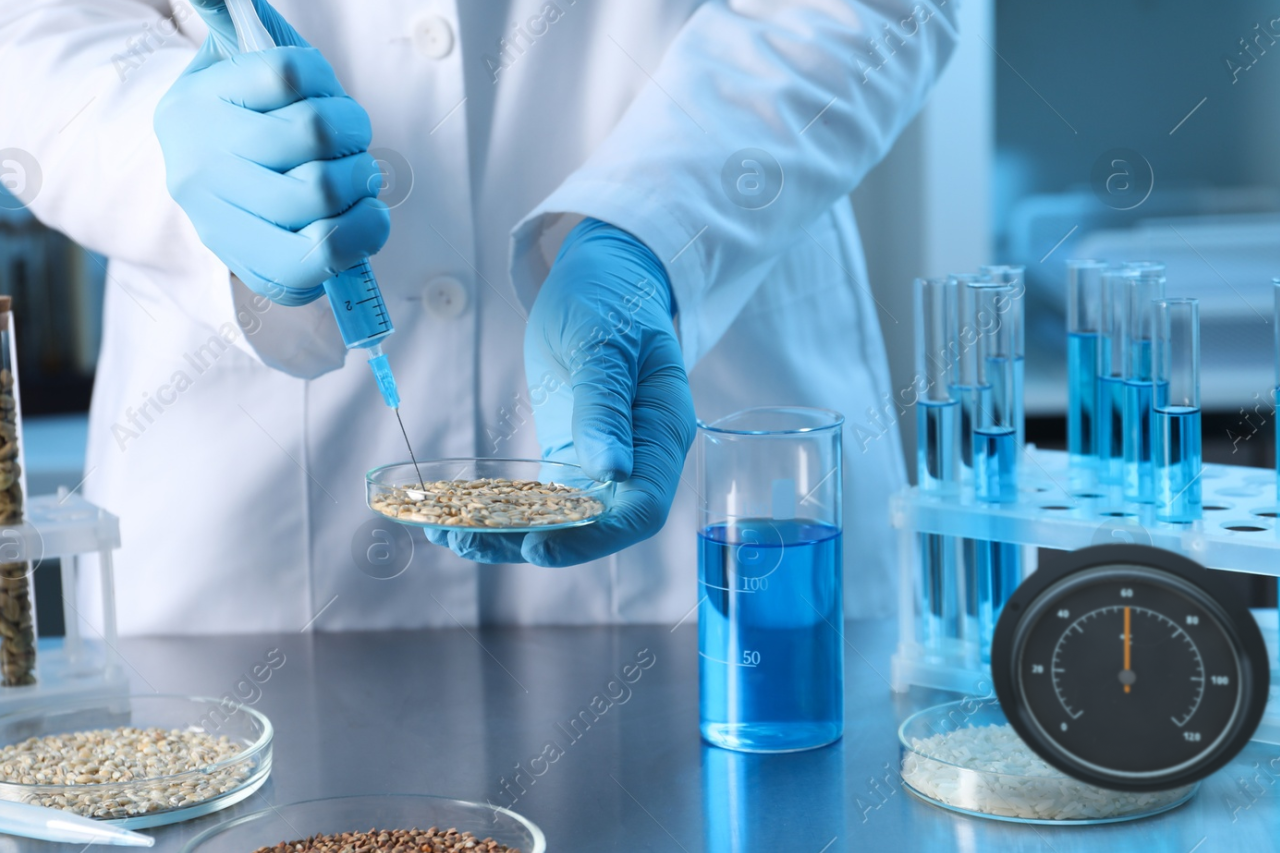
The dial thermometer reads {"value": 60, "unit": "°C"}
